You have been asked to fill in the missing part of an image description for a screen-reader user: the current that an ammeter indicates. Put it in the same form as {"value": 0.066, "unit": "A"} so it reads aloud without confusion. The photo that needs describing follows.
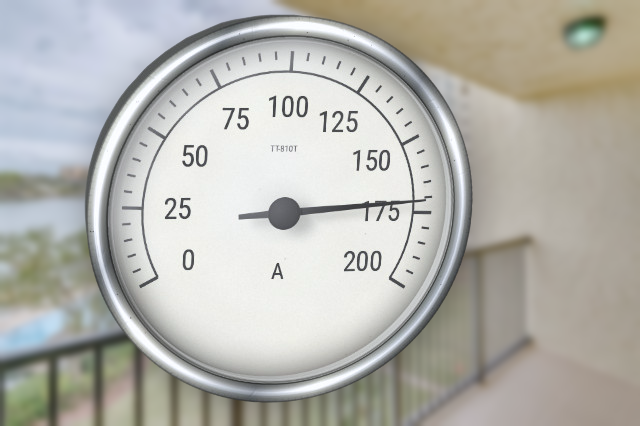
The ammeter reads {"value": 170, "unit": "A"}
